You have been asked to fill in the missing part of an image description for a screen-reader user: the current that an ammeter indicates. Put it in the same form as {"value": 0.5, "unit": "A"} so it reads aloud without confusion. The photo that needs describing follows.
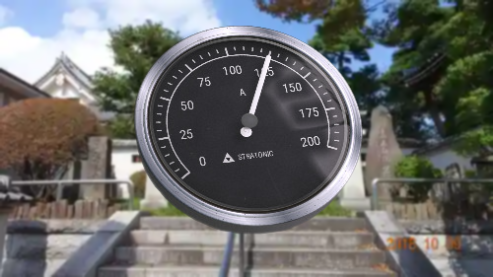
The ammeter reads {"value": 125, "unit": "A"}
